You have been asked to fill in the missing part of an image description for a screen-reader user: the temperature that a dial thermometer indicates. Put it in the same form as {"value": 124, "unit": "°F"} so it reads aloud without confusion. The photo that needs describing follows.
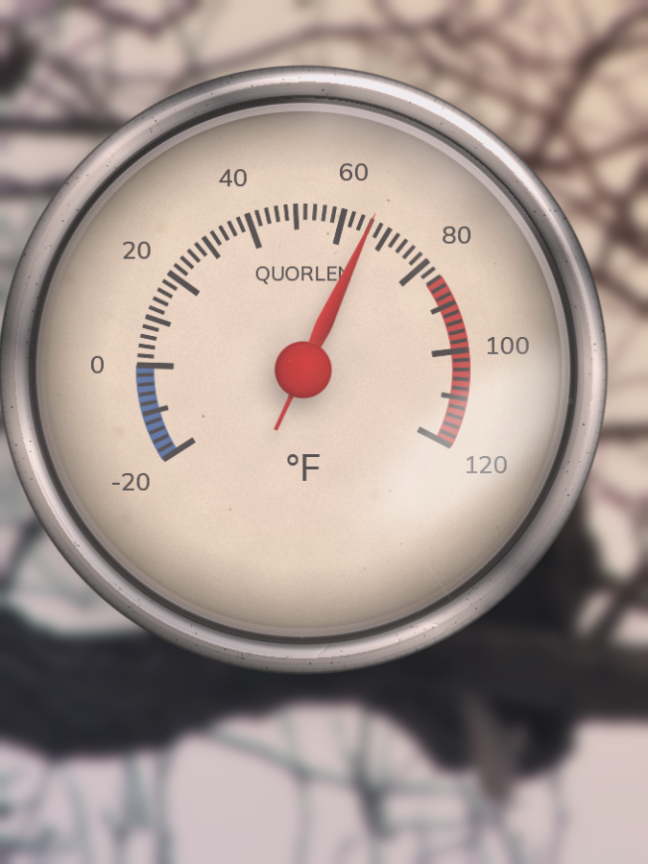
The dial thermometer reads {"value": 66, "unit": "°F"}
